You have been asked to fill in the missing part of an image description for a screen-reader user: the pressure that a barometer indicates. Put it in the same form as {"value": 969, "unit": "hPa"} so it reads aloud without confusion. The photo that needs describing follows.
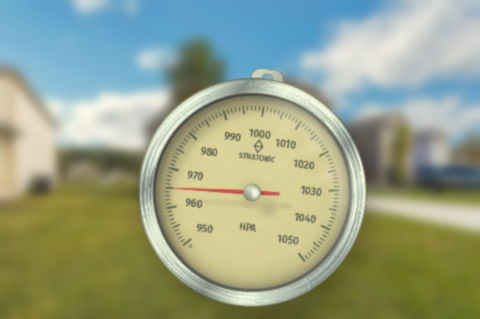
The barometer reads {"value": 965, "unit": "hPa"}
